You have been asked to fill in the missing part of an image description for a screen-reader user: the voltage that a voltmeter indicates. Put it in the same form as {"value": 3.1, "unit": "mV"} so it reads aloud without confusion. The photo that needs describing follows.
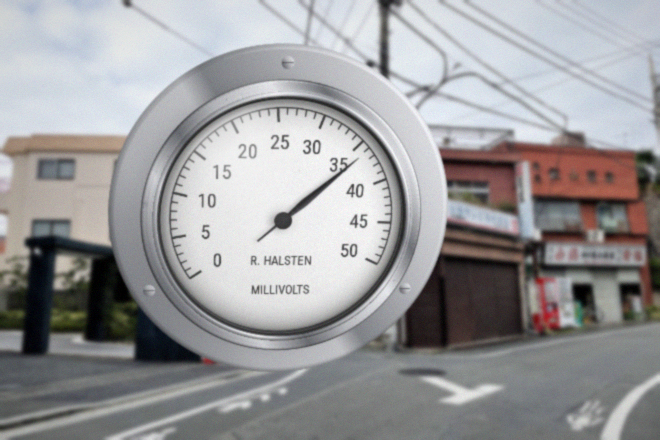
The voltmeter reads {"value": 36, "unit": "mV"}
